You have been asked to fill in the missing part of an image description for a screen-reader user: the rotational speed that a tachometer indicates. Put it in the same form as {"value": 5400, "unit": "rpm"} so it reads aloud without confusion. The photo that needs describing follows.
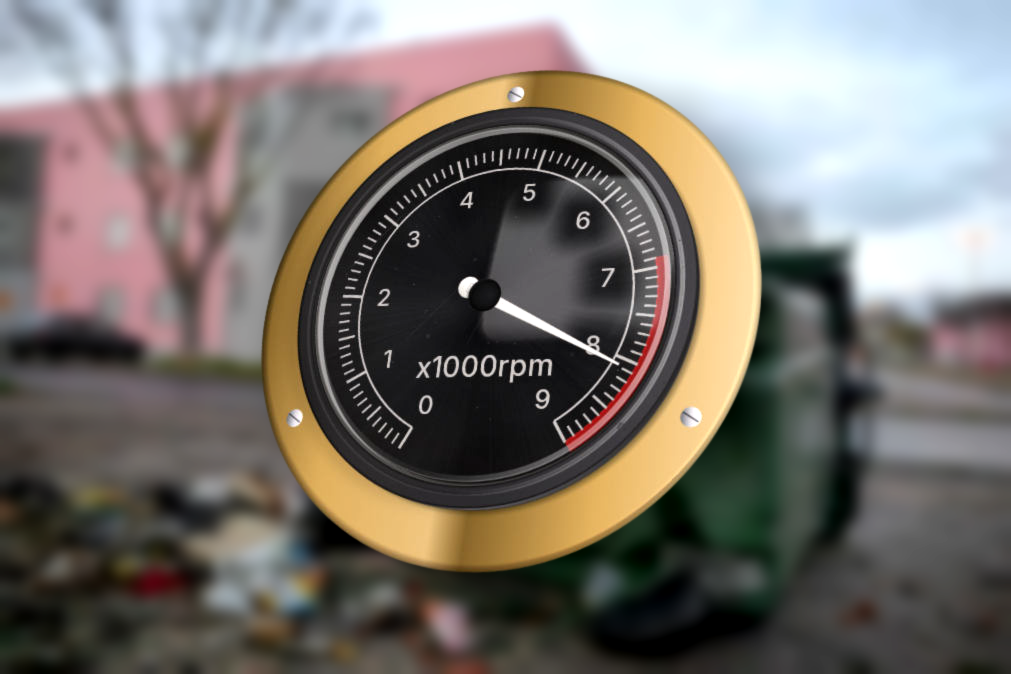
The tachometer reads {"value": 8100, "unit": "rpm"}
